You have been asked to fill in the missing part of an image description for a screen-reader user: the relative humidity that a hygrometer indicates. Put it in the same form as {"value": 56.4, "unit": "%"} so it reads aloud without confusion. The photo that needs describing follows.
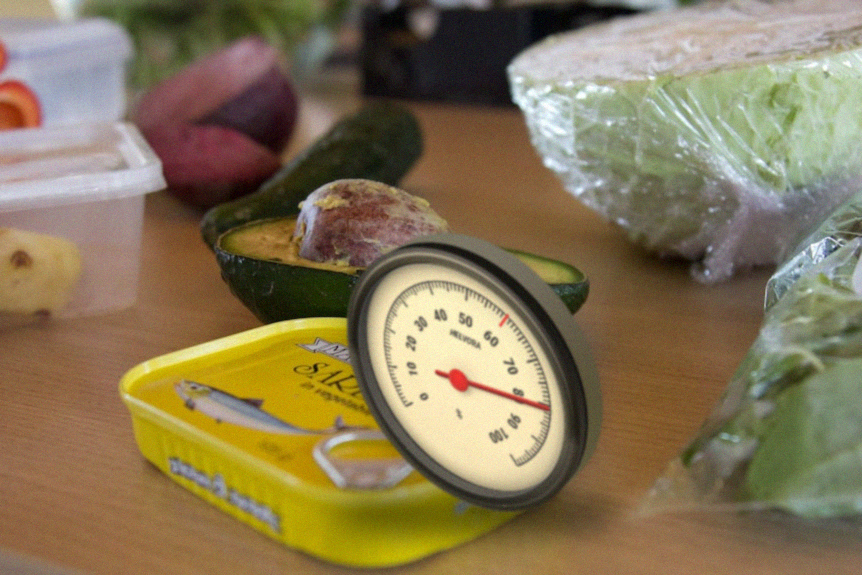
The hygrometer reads {"value": 80, "unit": "%"}
